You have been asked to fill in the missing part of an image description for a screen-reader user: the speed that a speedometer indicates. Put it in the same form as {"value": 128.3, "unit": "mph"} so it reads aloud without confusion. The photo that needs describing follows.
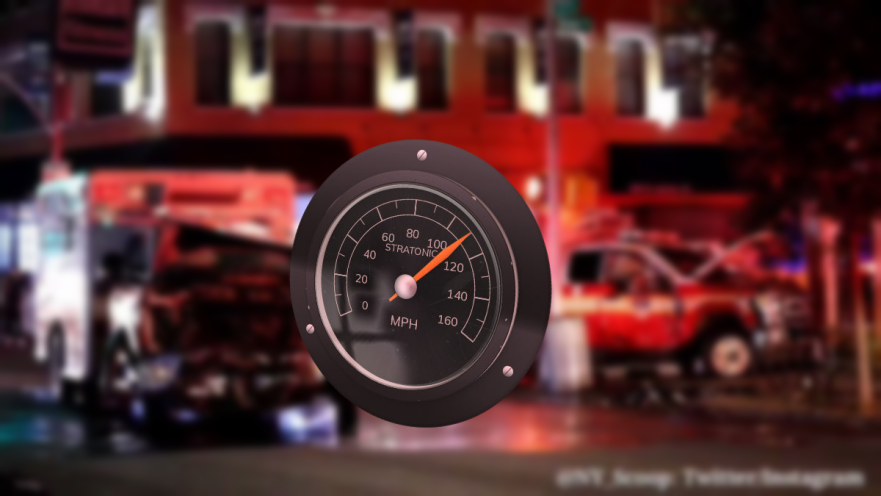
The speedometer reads {"value": 110, "unit": "mph"}
